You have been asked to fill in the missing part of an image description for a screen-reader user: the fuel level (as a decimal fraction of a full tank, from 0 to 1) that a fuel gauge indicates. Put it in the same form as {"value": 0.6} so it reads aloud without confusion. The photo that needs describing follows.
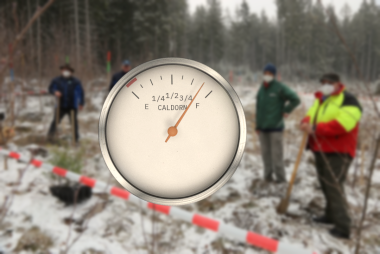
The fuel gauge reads {"value": 0.875}
